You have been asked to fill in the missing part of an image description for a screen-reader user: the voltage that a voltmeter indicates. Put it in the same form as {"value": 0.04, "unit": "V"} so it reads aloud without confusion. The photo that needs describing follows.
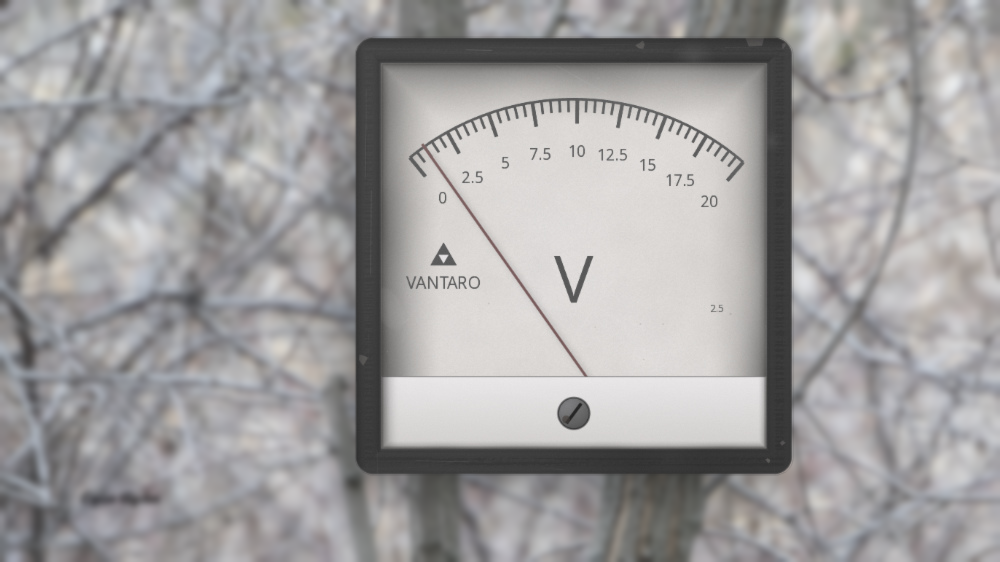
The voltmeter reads {"value": 1, "unit": "V"}
